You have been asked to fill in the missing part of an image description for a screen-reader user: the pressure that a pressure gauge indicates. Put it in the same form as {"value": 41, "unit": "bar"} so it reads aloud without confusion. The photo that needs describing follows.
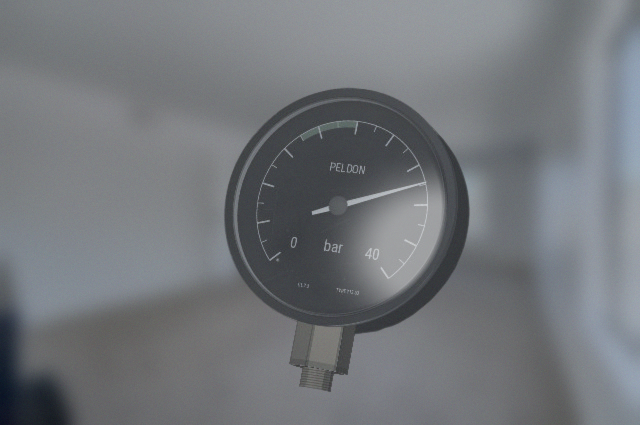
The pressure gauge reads {"value": 30, "unit": "bar"}
